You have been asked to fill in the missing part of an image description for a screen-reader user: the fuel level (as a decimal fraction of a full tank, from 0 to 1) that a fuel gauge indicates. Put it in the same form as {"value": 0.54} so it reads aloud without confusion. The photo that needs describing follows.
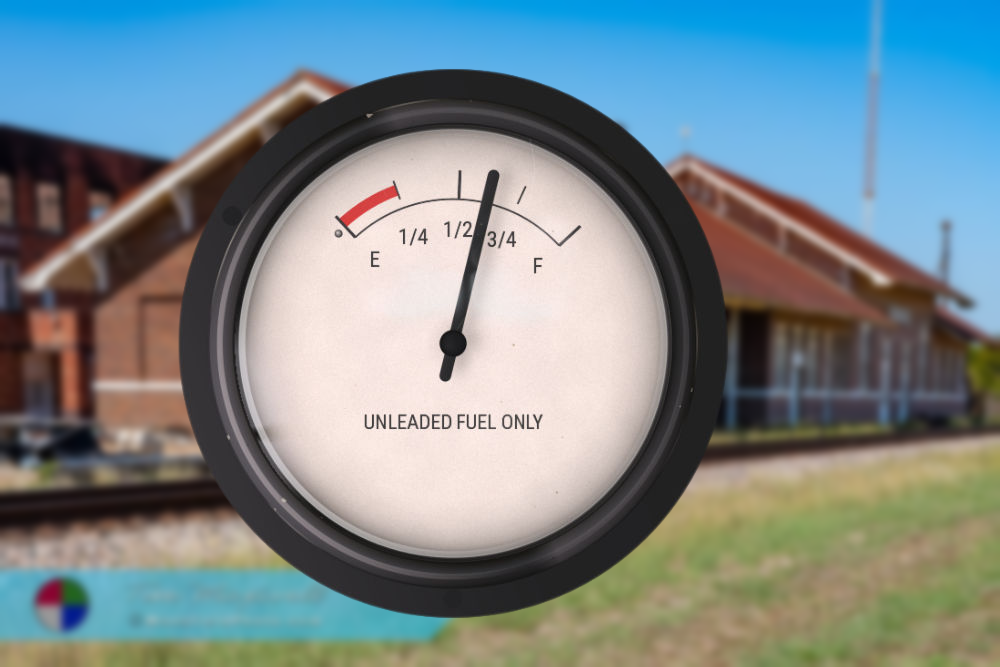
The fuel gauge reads {"value": 0.625}
